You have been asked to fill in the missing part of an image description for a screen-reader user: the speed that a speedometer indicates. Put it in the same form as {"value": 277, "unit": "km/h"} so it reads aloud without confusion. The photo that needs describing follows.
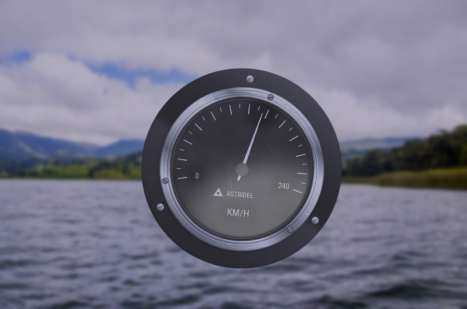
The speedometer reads {"value": 135, "unit": "km/h"}
